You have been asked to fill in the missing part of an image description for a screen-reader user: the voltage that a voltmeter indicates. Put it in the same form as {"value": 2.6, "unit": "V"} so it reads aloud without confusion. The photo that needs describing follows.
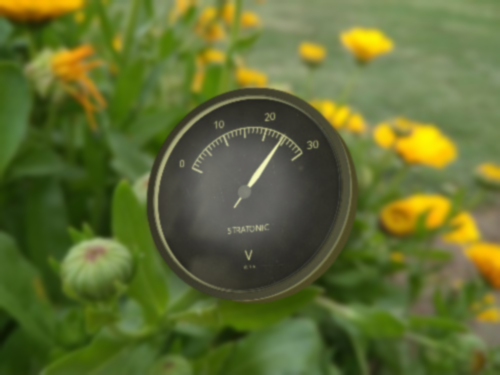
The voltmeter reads {"value": 25, "unit": "V"}
